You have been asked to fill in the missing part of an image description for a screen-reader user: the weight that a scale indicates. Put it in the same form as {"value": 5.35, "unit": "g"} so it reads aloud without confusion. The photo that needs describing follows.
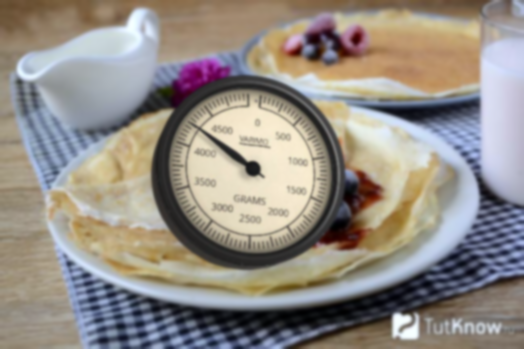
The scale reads {"value": 4250, "unit": "g"}
